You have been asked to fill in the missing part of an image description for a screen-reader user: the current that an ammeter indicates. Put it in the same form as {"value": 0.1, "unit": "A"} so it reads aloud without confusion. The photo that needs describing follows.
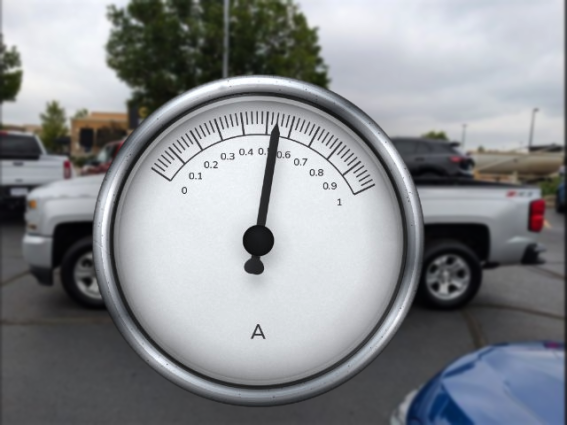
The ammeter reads {"value": 0.54, "unit": "A"}
